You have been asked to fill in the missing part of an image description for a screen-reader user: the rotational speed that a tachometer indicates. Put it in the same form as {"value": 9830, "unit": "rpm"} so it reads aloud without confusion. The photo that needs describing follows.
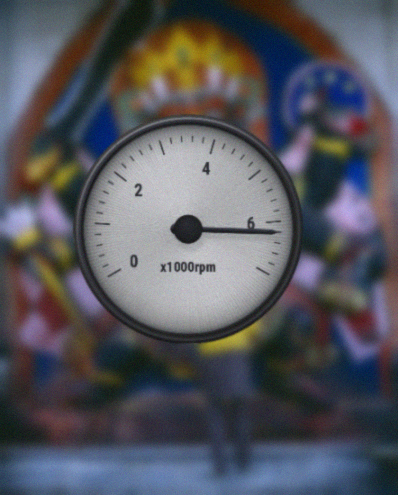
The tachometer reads {"value": 6200, "unit": "rpm"}
